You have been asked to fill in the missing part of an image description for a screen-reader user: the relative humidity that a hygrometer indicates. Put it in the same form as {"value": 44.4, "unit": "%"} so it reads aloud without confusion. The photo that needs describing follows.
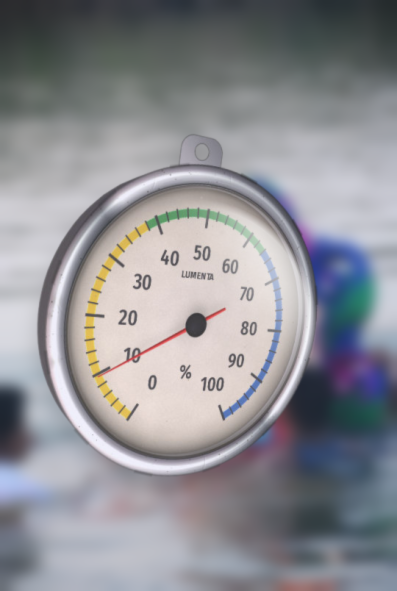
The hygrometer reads {"value": 10, "unit": "%"}
